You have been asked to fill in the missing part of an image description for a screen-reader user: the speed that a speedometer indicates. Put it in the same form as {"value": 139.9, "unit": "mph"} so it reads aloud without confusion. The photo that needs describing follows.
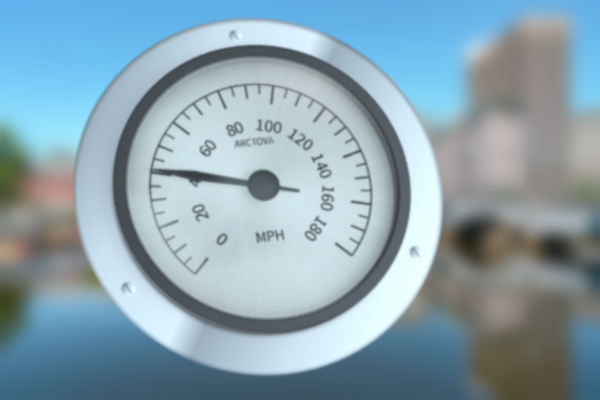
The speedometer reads {"value": 40, "unit": "mph"}
